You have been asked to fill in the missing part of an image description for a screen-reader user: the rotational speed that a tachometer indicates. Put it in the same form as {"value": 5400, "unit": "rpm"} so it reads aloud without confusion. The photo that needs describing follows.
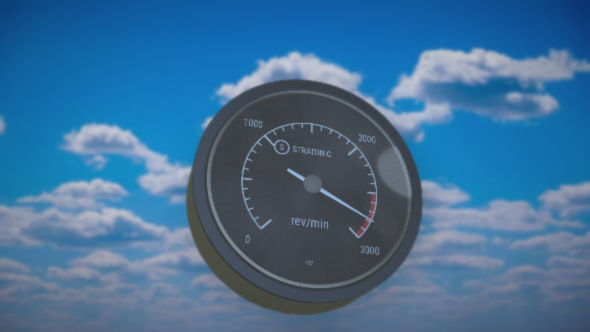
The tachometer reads {"value": 2800, "unit": "rpm"}
